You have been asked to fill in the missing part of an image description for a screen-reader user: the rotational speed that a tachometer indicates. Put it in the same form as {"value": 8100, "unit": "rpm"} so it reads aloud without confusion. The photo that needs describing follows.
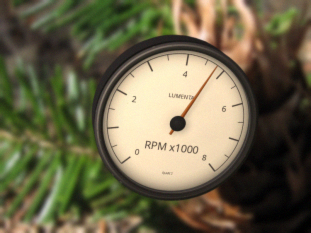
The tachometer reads {"value": 4750, "unit": "rpm"}
